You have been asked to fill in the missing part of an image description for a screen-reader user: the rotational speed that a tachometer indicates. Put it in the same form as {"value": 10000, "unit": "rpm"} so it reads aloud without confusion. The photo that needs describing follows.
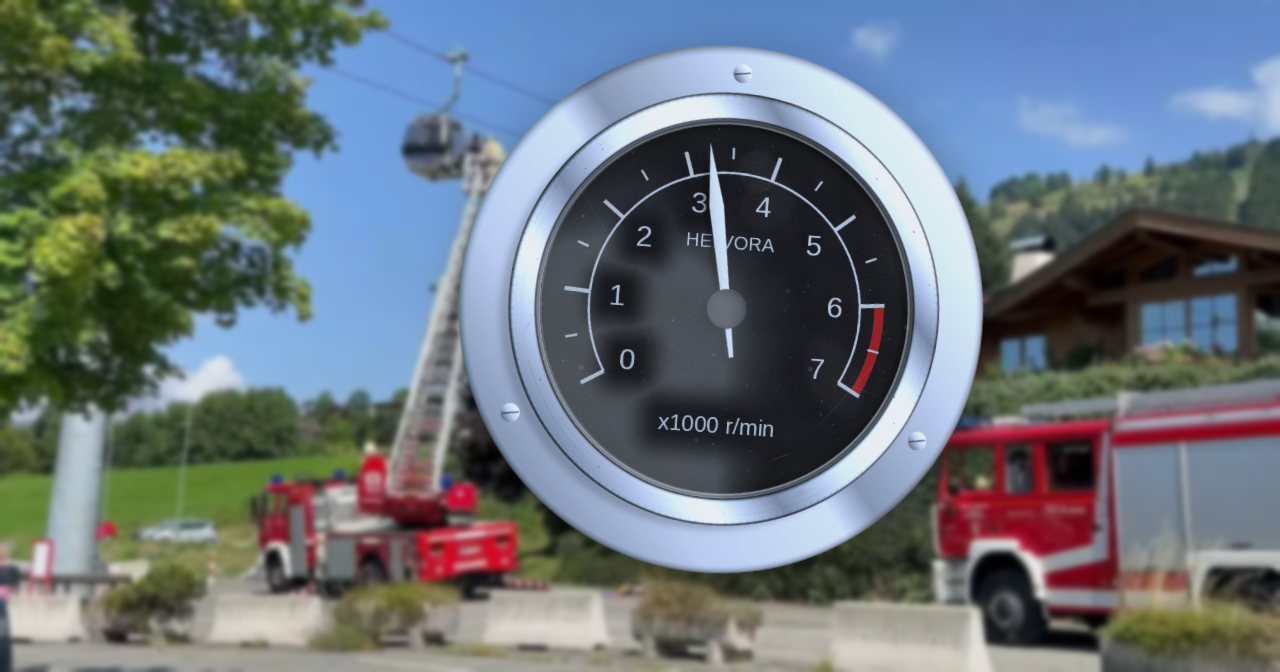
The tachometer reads {"value": 3250, "unit": "rpm"}
